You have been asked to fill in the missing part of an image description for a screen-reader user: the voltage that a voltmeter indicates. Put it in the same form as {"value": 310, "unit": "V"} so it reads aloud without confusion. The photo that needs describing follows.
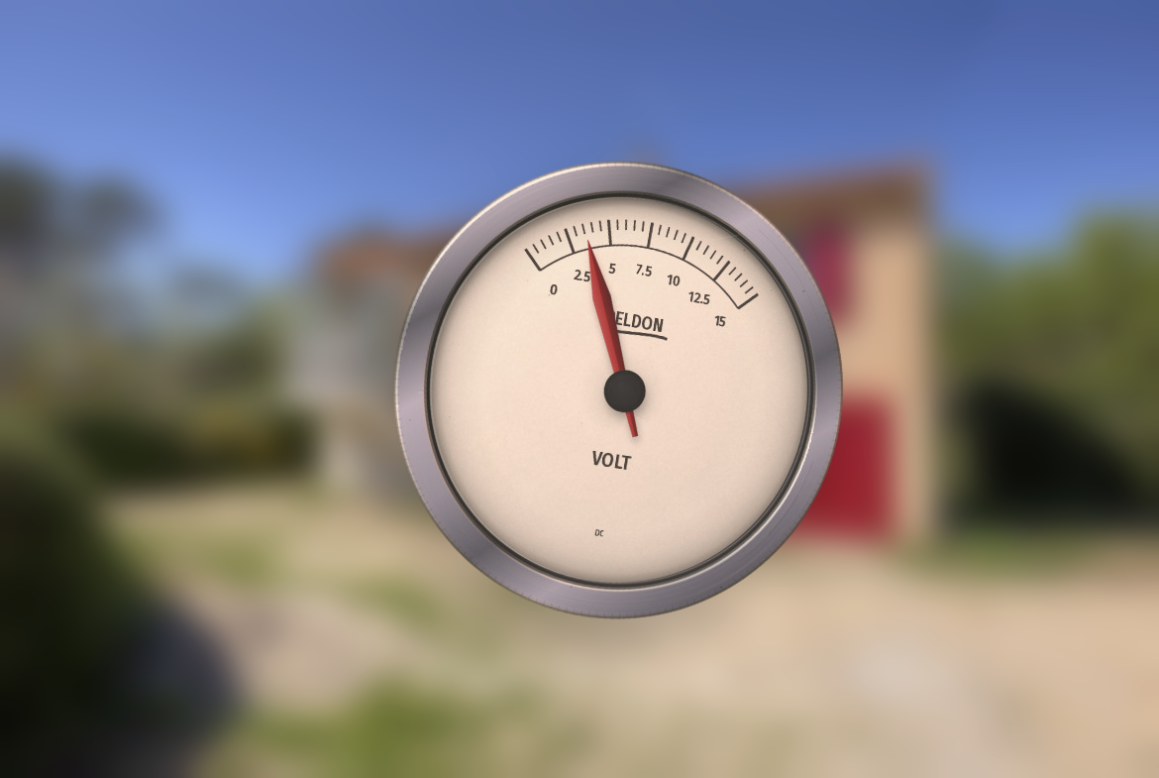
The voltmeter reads {"value": 3.5, "unit": "V"}
